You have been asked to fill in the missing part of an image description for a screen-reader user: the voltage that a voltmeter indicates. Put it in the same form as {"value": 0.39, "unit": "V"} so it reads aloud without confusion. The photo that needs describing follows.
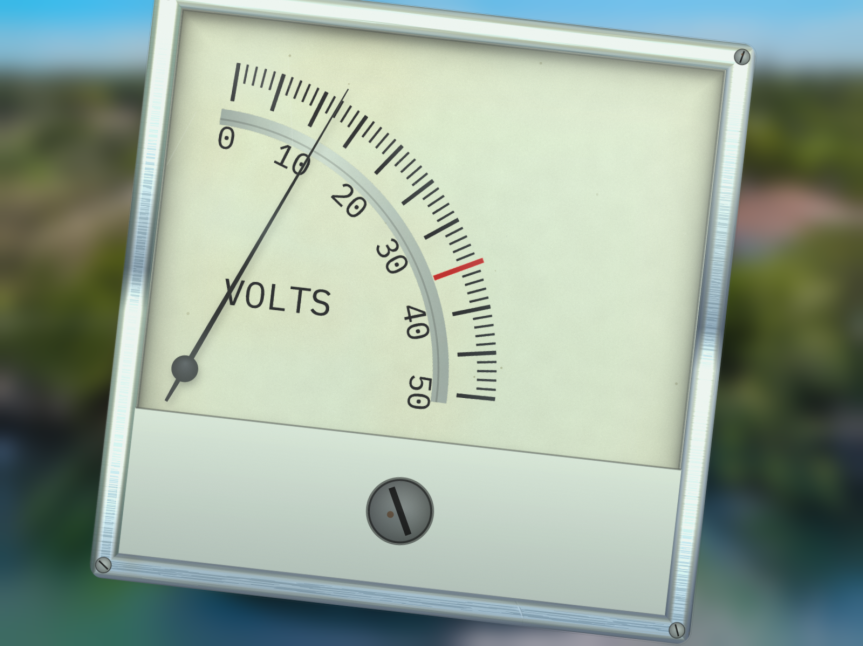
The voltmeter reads {"value": 12, "unit": "V"}
